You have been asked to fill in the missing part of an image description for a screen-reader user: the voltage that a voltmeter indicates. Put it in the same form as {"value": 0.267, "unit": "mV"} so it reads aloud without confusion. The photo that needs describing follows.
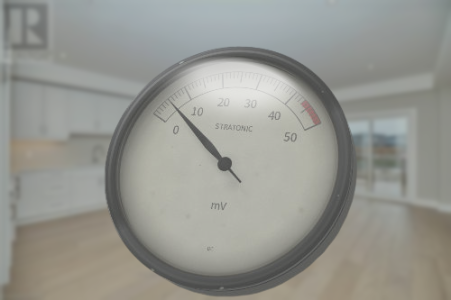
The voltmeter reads {"value": 5, "unit": "mV"}
